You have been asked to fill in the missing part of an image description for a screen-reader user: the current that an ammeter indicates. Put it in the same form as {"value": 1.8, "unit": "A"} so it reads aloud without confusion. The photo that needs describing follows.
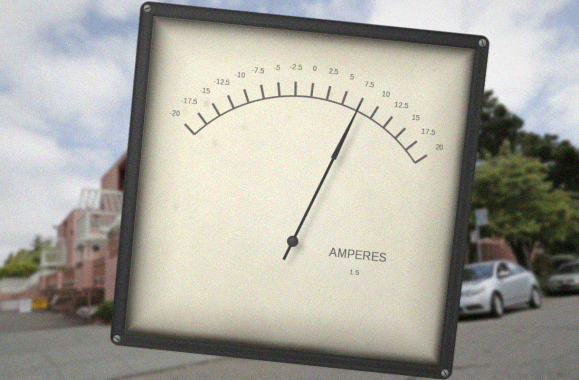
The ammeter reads {"value": 7.5, "unit": "A"}
